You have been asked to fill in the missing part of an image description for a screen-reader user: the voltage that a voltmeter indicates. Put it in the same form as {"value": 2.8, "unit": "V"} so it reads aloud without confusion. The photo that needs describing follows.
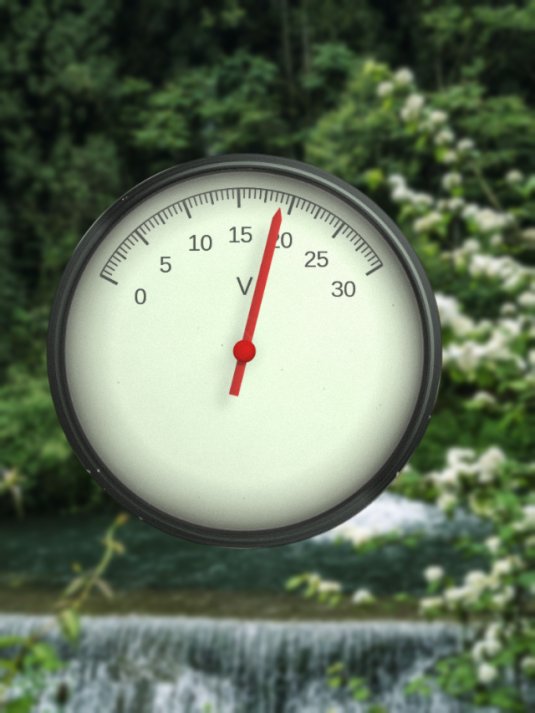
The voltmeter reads {"value": 19, "unit": "V"}
